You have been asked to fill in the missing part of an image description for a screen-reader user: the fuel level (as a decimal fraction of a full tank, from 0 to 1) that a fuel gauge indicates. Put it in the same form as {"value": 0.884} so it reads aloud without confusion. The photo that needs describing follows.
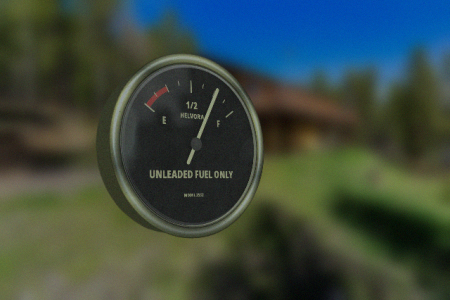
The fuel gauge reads {"value": 0.75}
